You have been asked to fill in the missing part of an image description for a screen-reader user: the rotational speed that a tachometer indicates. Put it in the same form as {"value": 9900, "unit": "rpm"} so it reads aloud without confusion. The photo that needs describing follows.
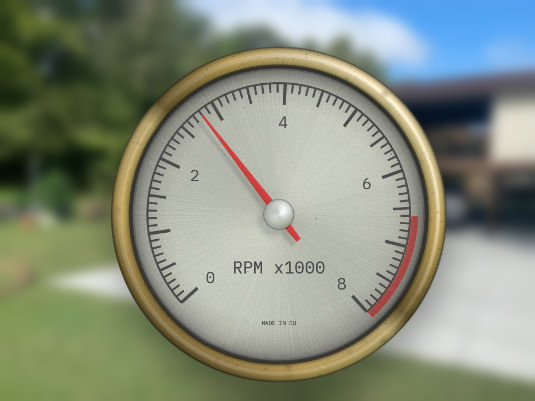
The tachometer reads {"value": 2800, "unit": "rpm"}
